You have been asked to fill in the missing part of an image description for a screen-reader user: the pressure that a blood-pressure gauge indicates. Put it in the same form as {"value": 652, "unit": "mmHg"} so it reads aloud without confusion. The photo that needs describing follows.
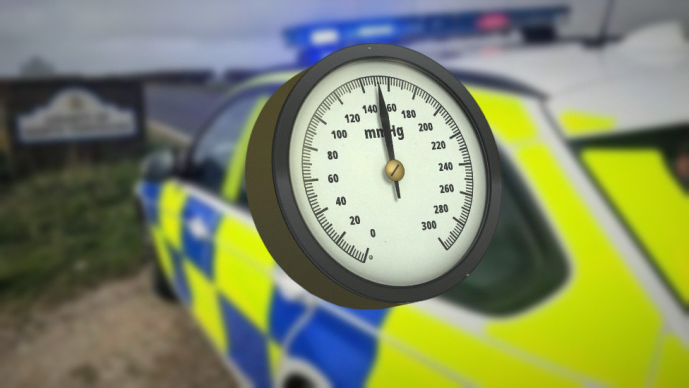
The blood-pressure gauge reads {"value": 150, "unit": "mmHg"}
